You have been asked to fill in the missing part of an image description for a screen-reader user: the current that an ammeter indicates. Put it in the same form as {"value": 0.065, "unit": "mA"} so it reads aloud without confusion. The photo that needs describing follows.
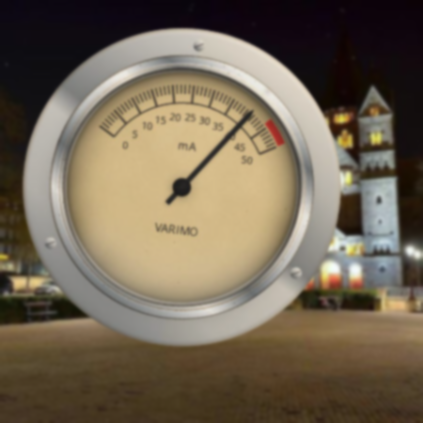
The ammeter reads {"value": 40, "unit": "mA"}
